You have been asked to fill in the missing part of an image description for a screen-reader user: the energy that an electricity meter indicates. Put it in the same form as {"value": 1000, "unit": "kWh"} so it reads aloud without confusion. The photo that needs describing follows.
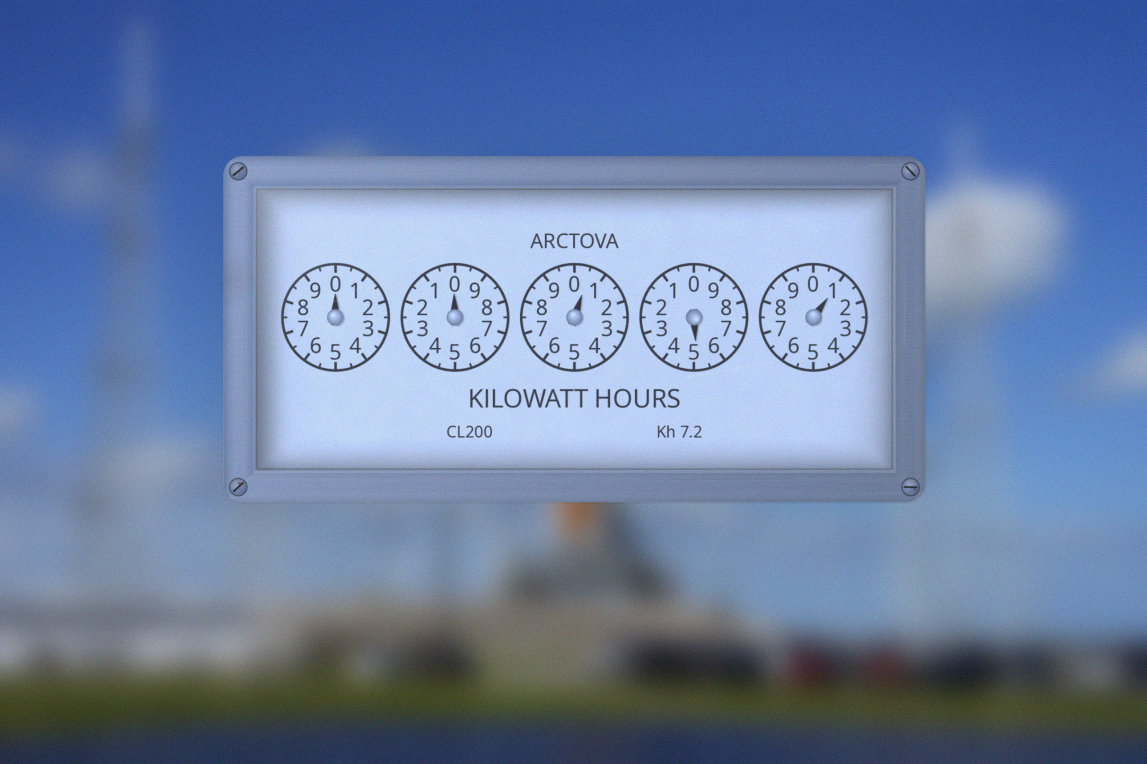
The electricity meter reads {"value": 51, "unit": "kWh"}
